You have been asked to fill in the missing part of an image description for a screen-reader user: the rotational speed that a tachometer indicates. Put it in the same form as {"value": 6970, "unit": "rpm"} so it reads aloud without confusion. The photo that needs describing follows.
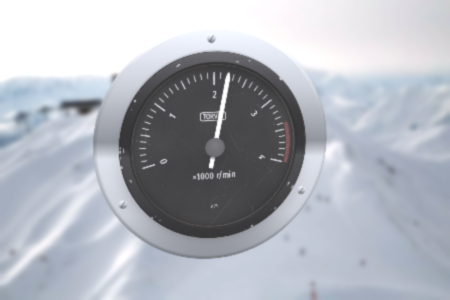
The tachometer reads {"value": 2200, "unit": "rpm"}
